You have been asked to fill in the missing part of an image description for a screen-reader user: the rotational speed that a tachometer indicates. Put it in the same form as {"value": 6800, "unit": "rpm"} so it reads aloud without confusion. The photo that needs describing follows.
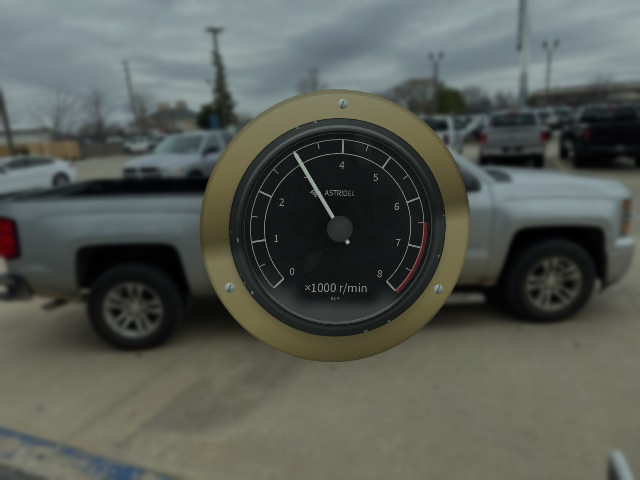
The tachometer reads {"value": 3000, "unit": "rpm"}
